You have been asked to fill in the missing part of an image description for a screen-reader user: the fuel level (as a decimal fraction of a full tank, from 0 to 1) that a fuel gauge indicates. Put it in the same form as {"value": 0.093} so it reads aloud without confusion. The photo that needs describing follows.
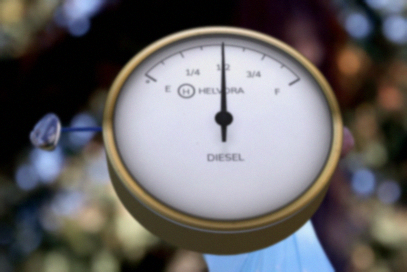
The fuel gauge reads {"value": 0.5}
